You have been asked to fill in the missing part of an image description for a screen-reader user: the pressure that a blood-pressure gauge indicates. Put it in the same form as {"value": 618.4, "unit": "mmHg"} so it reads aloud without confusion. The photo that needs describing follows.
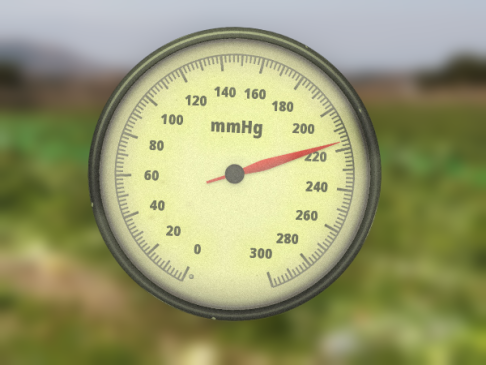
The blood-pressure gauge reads {"value": 216, "unit": "mmHg"}
